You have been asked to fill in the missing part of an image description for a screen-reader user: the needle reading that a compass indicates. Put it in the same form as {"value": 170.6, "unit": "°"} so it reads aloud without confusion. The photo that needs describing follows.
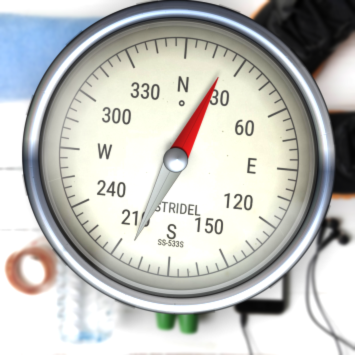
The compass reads {"value": 22.5, "unit": "°"}
